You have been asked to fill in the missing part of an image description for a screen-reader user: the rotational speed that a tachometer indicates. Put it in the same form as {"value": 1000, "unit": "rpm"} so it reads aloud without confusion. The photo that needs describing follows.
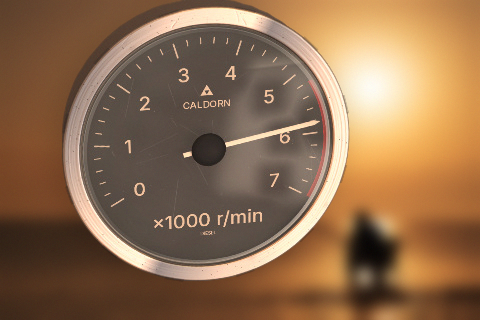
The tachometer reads {"value": 5800, "unit": "rpm"}
